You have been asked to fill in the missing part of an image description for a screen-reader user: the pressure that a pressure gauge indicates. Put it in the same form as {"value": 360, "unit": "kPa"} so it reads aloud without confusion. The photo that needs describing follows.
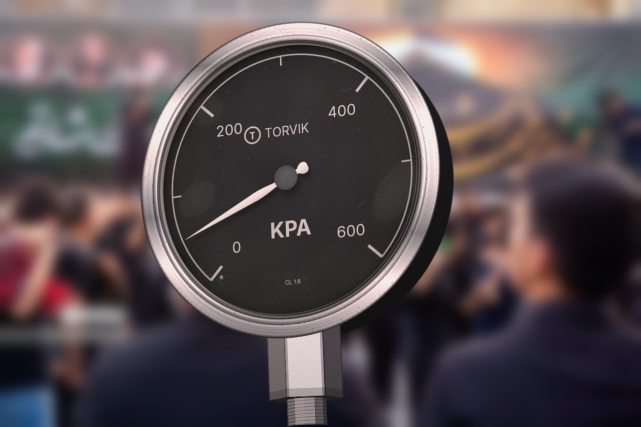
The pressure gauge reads {"value": 50, "unit": "kPa"}
